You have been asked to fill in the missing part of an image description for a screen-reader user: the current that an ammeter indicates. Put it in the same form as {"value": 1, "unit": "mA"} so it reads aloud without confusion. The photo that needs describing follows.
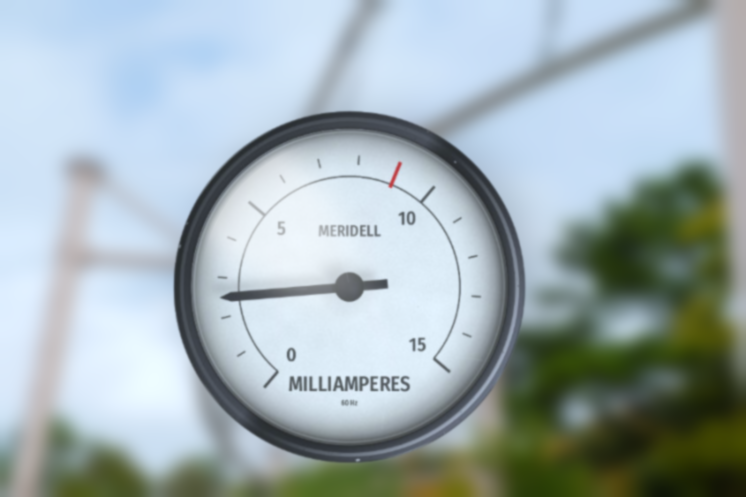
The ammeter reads {"value": 2.5, "unit": "mA"}
